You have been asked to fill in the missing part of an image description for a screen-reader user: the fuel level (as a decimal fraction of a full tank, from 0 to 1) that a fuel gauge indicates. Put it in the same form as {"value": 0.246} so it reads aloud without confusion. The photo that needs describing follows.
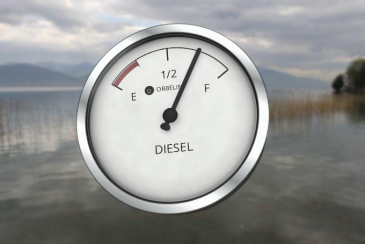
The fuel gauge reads {"value": 0.75}
